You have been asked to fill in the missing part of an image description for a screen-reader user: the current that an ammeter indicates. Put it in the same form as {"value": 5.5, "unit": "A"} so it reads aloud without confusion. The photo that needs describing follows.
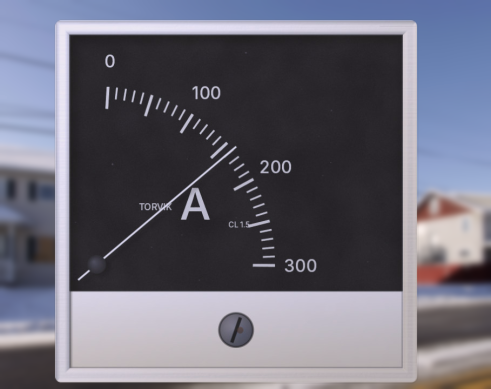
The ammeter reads {"value": 160, "unit": "A"}
